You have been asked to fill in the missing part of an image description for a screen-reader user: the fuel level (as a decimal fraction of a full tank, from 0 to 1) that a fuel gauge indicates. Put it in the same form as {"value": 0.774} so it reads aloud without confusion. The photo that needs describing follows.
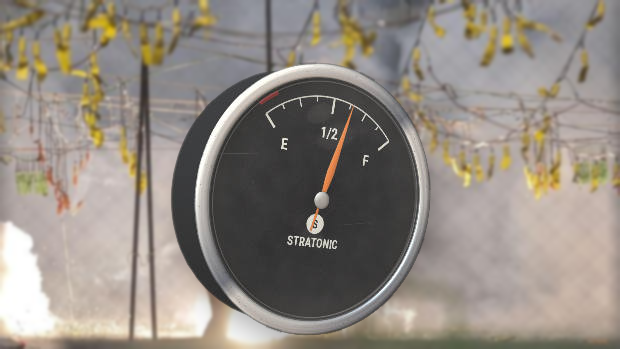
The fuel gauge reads {"value": 0.625}
